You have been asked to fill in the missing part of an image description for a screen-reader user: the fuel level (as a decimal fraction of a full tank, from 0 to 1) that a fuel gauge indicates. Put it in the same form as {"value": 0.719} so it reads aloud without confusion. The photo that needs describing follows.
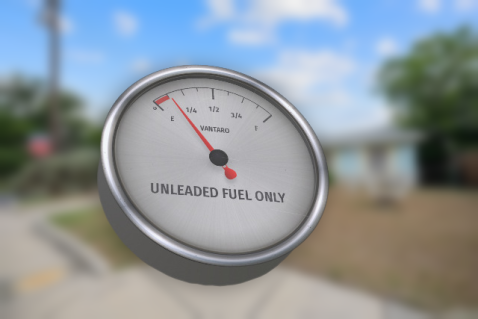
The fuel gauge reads {"value": 0.125}
